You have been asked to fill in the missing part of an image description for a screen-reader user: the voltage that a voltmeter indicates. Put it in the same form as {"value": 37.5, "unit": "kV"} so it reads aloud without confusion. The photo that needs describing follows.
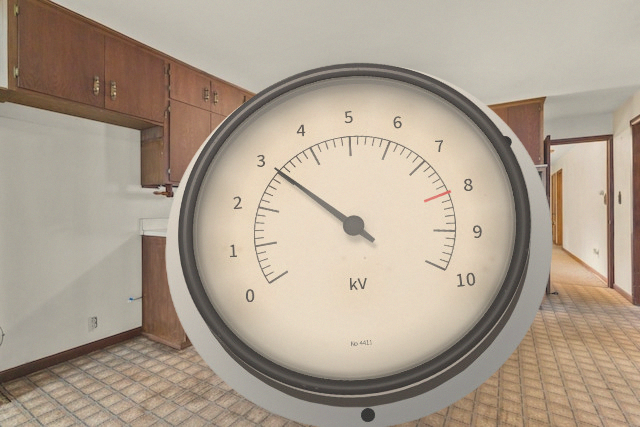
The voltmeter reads {"value": 3, "unit": "kV"}
